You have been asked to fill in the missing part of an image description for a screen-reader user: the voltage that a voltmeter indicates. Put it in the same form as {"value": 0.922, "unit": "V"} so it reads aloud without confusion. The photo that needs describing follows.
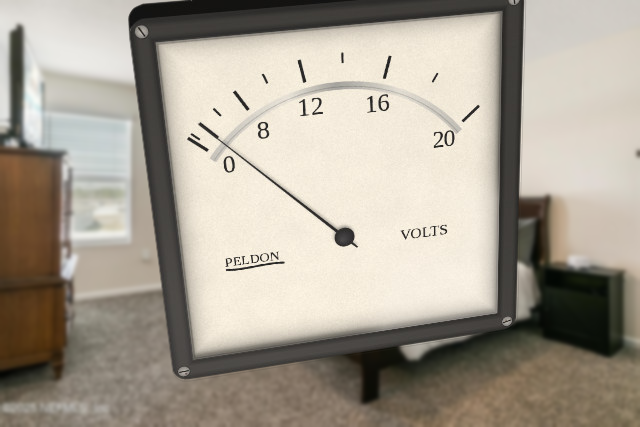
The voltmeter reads {"value": 4, "unit": "V"}
